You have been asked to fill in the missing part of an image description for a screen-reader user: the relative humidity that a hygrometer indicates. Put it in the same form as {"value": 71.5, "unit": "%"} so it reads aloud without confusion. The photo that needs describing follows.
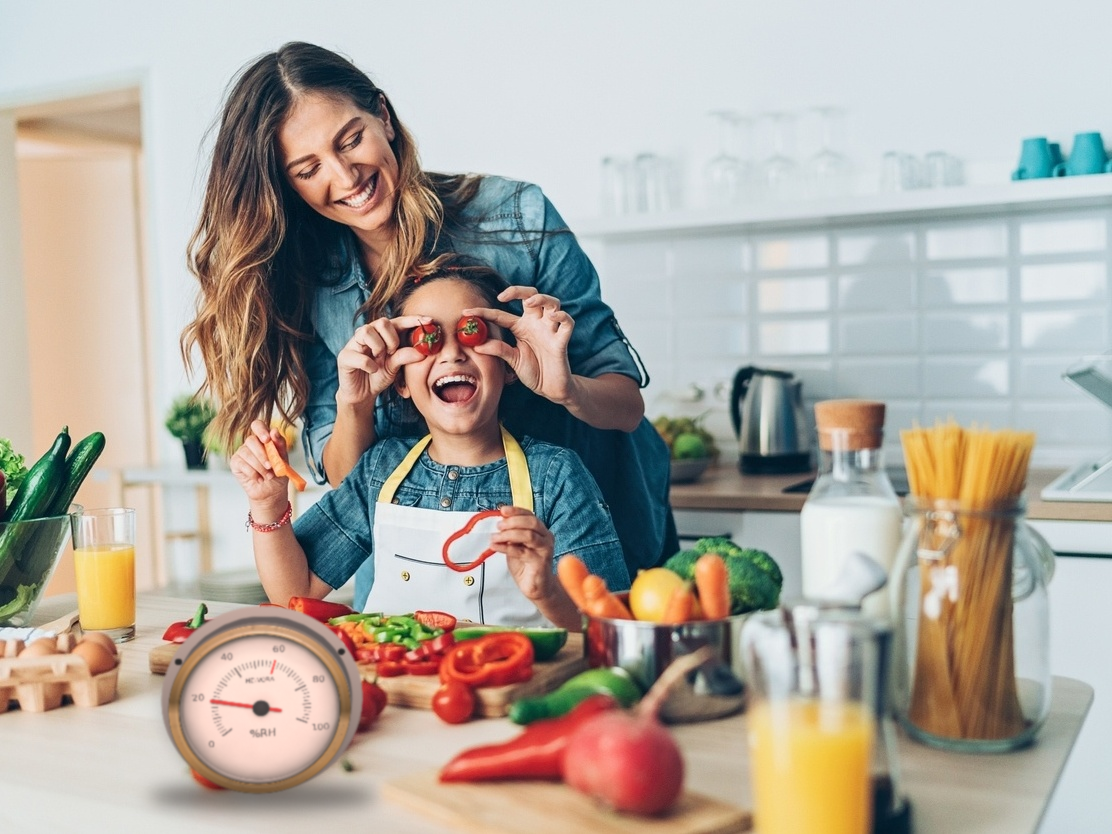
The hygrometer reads {"value": 20, "unit": "%"}
